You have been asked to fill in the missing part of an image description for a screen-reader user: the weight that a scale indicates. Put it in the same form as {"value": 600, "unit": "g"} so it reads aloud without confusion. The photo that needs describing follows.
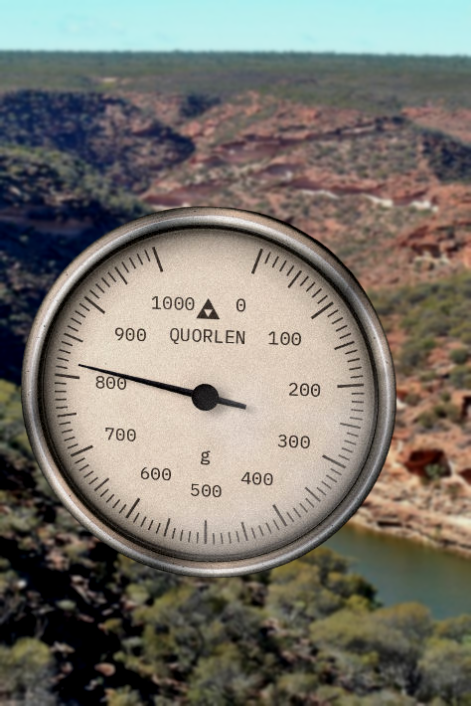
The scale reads {"value": 820, "unit": "g"}
